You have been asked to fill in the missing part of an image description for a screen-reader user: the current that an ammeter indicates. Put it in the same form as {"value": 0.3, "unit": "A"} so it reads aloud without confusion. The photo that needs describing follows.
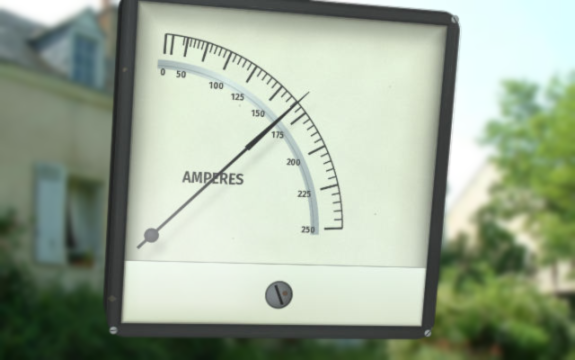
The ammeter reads {"value": 165, "unit": "A"}
